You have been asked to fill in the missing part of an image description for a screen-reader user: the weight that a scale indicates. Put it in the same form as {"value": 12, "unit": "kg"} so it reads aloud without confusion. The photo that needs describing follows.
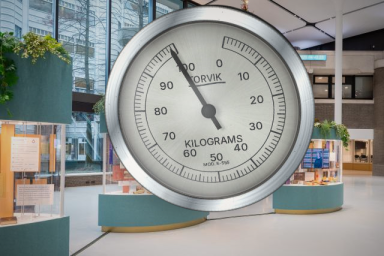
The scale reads {"value": 99, "unit": "kg"}
